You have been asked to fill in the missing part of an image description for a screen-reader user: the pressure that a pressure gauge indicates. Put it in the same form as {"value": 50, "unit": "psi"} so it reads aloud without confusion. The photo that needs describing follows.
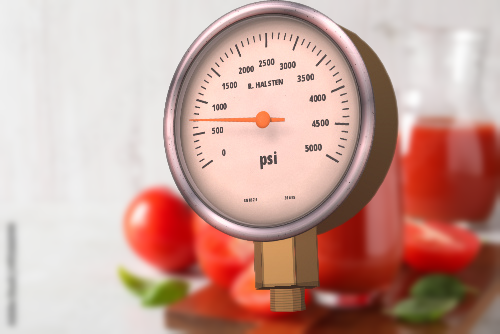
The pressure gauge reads {"value": 700, "unit": "psi"}
